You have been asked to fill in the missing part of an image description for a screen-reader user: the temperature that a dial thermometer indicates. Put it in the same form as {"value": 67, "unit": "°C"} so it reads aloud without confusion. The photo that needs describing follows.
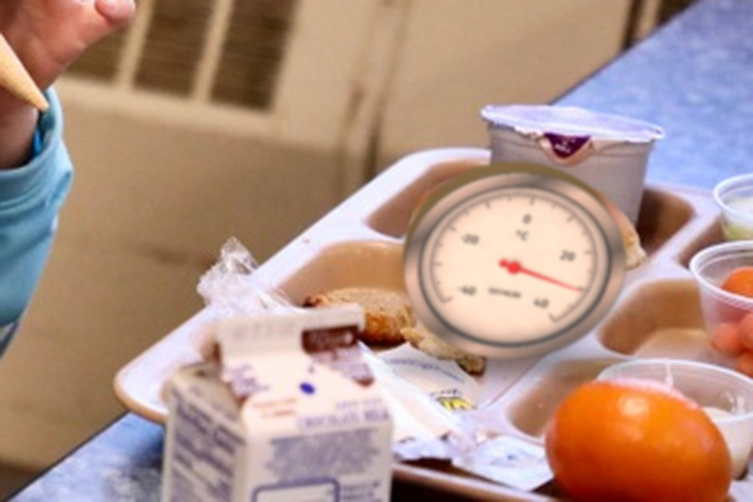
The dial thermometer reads {"value": 30, "unit": "°C"}
